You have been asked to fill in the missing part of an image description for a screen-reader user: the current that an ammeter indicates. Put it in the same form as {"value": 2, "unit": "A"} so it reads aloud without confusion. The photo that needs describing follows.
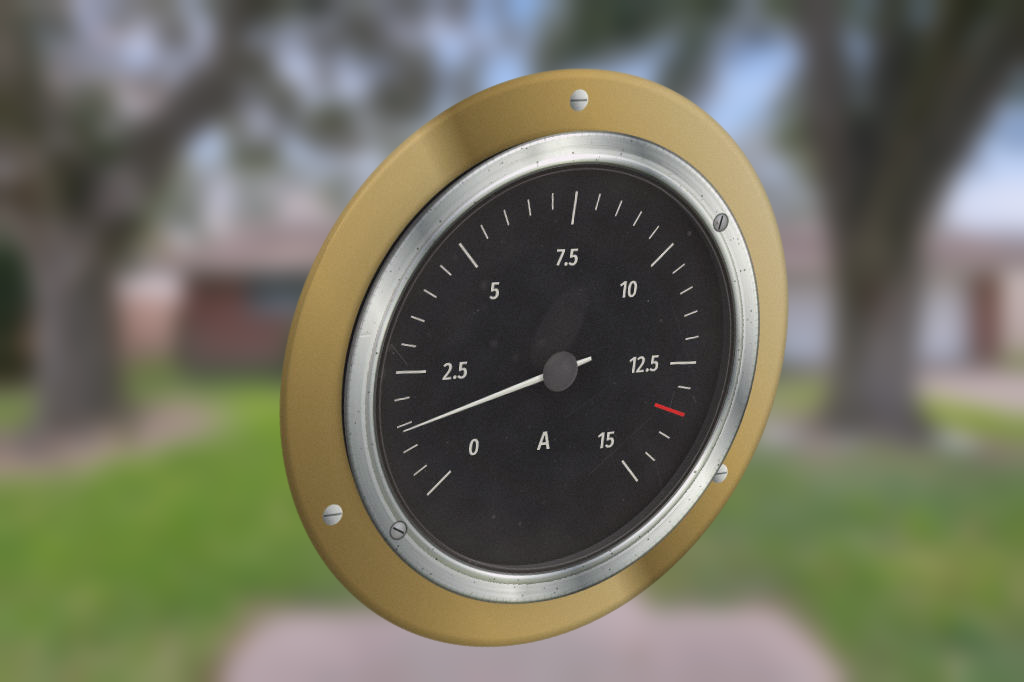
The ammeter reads {"value": 1.5, "unit": "A"}
